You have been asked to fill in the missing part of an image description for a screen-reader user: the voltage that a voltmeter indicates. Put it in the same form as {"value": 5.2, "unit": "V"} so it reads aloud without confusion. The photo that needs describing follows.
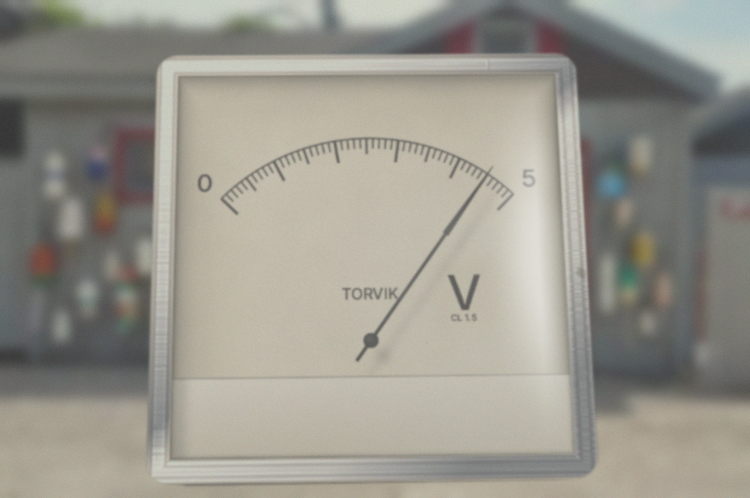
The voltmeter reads {"value": 4.5, "unit": "V"}
